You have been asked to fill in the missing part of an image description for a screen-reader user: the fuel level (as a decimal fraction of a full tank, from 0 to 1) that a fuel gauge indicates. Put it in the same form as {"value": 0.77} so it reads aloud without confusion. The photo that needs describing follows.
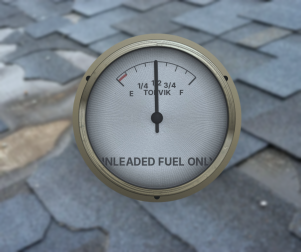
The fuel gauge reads {"value": 0.5}
